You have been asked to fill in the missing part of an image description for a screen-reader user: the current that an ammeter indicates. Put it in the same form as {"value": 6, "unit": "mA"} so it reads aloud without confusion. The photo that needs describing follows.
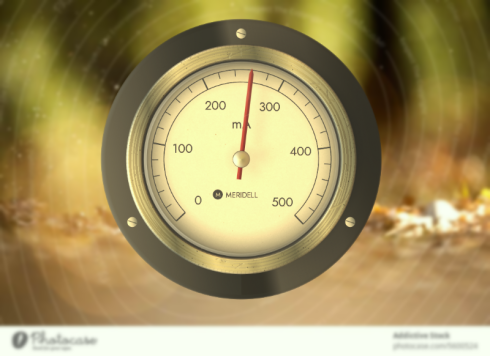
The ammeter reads {"value": 260, "unit": "mA"}
